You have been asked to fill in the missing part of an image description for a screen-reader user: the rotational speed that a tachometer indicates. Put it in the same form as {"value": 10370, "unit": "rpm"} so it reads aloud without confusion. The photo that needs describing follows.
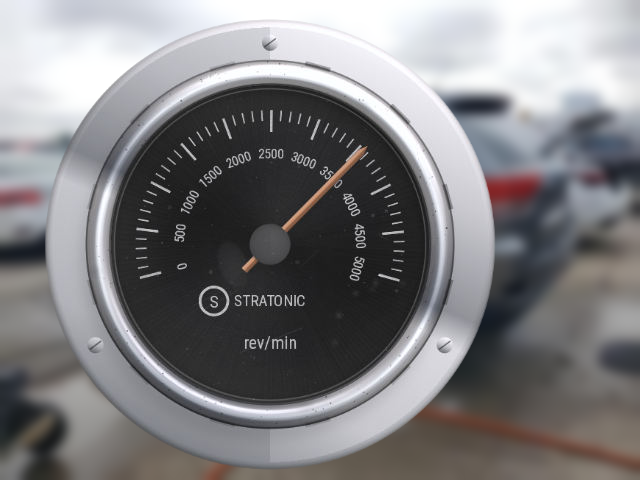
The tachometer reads {"value": 3550, "unit": "rpm"}
